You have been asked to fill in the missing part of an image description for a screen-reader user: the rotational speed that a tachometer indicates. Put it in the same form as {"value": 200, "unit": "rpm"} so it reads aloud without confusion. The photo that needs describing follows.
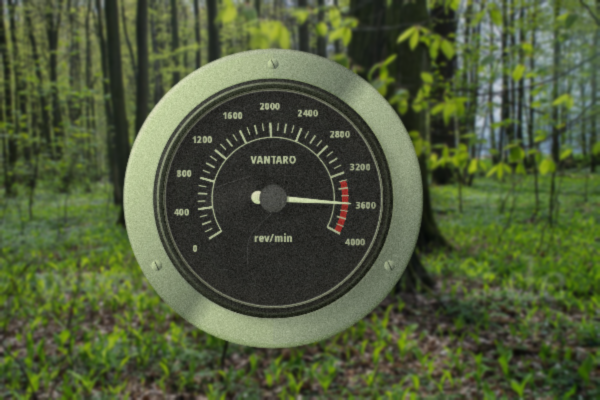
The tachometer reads {"value": 3600, "unit": "rpm"}
